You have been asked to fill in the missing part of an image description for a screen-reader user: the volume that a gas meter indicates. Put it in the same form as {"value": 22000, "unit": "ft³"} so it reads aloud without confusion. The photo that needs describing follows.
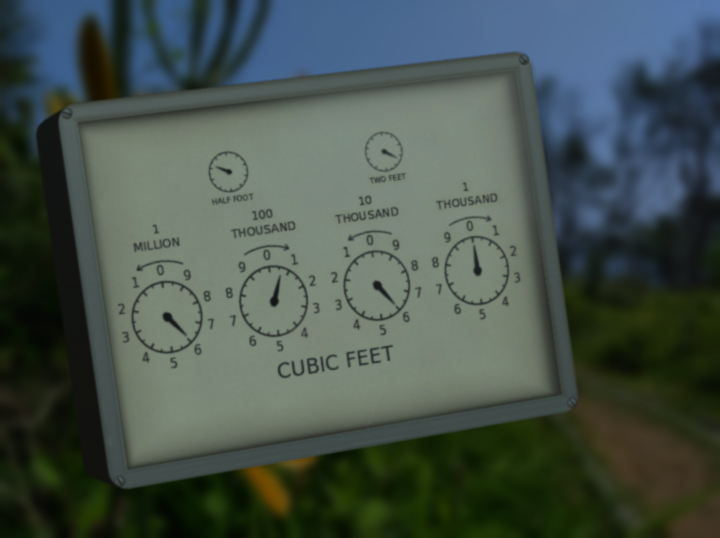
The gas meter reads {"value": 606000, "unit": "ft³"}
